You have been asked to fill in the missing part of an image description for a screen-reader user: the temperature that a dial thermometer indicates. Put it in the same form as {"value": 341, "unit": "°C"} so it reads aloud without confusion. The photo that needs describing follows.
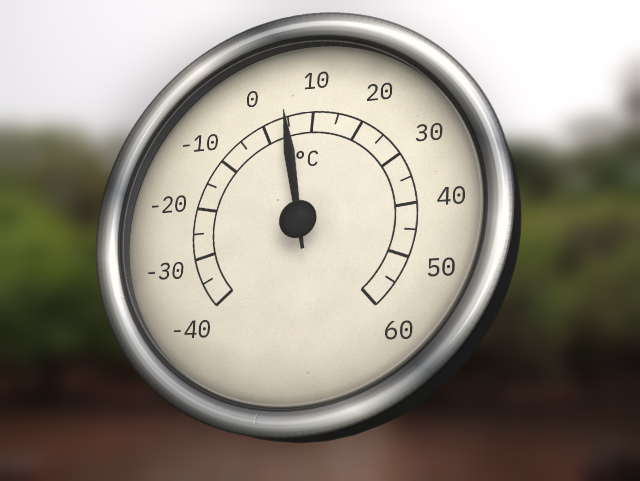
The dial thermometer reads {"value": 5, "unit": "°C"}
